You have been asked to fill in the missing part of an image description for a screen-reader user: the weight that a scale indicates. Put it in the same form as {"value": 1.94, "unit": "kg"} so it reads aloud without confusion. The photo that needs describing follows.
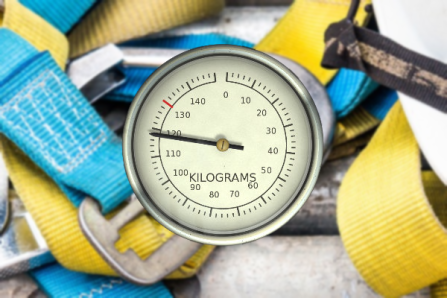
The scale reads {"value": 118, "unit": "kg"}
